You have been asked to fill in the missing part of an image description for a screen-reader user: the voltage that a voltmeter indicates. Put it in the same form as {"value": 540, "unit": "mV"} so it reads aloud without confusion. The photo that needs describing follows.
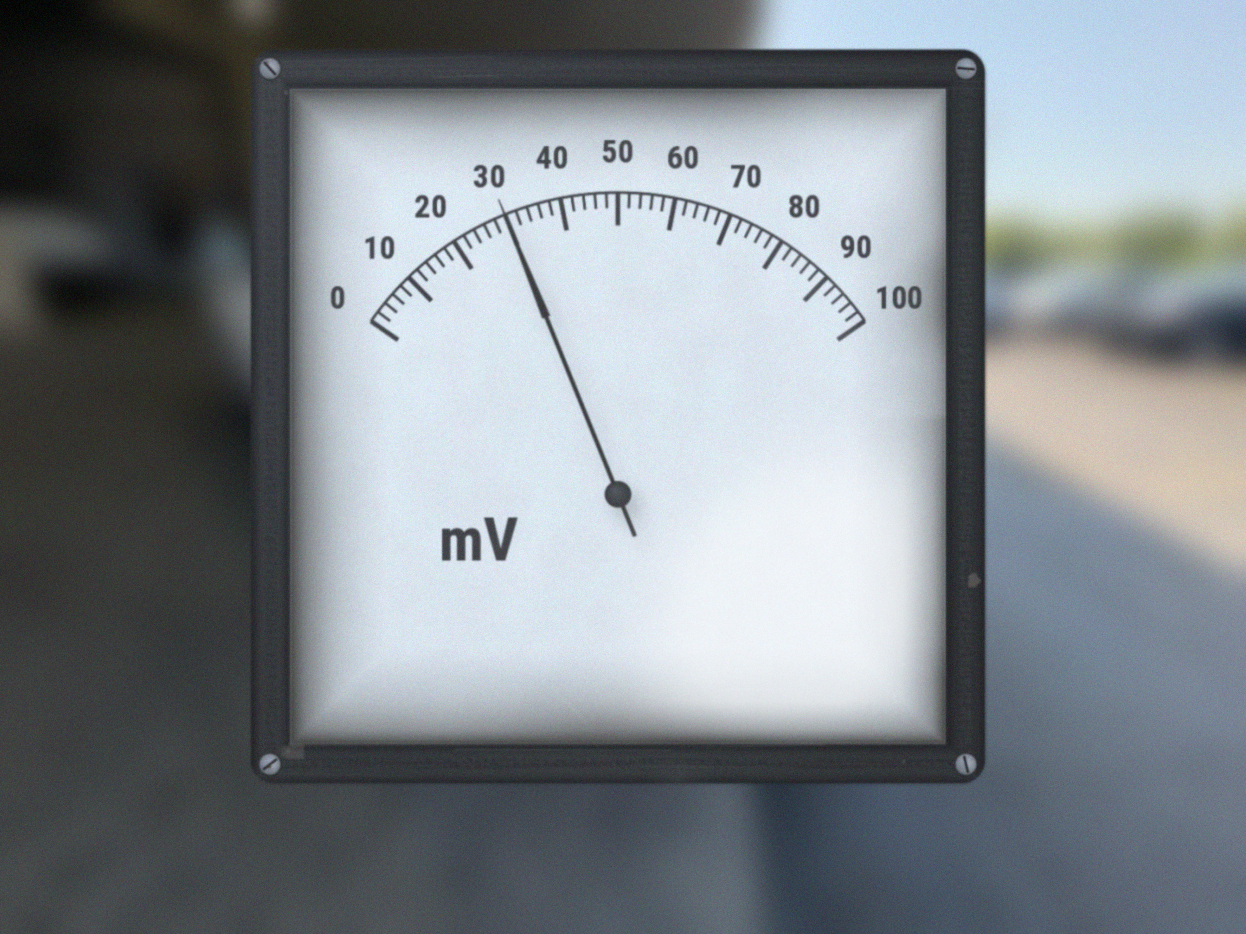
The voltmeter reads {"value": 30, "unit": "mV"}
